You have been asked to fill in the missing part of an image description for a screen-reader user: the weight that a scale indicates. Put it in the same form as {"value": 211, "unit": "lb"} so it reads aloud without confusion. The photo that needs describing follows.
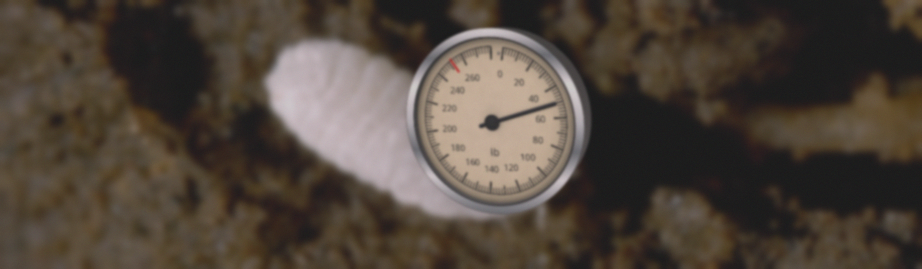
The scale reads {"value": 50, "unit": "lb"}
